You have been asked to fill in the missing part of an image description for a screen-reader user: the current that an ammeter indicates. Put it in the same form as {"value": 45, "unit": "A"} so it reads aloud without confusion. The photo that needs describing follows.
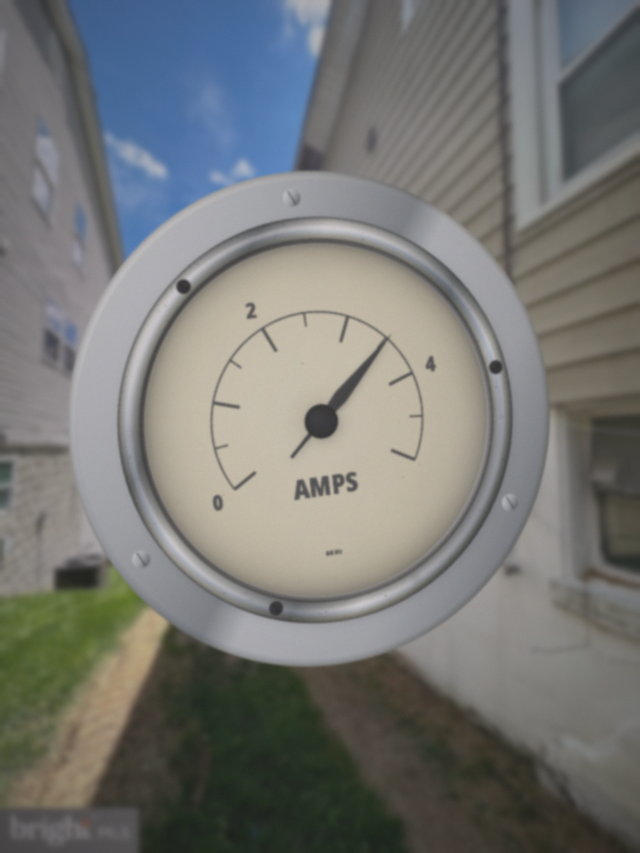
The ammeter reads {"value": 3.5, "unit": "A"}
